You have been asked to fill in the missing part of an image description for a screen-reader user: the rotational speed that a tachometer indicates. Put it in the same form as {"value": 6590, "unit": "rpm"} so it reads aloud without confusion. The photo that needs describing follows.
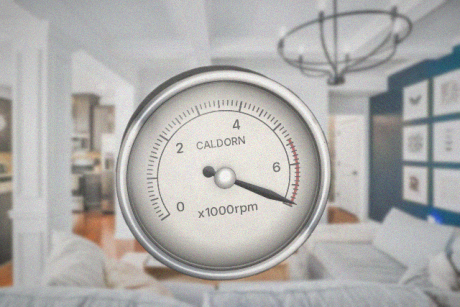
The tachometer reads {"value": 6900, "unit": "rpm"}
